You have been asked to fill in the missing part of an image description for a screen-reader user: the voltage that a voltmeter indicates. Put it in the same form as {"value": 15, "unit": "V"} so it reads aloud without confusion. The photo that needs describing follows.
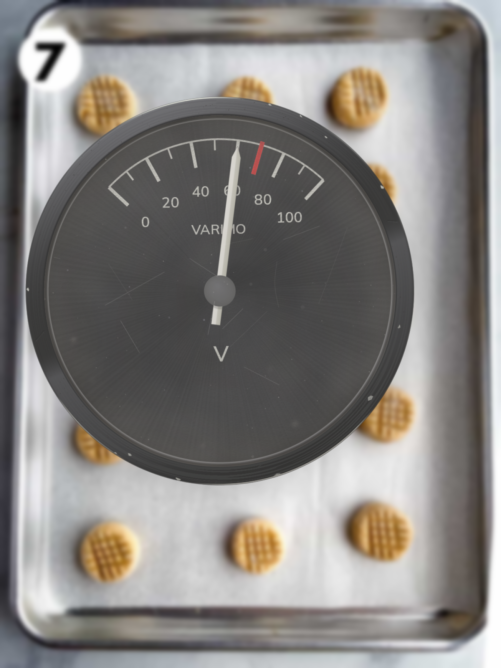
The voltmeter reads {"value": 60, "unit": "V"}
